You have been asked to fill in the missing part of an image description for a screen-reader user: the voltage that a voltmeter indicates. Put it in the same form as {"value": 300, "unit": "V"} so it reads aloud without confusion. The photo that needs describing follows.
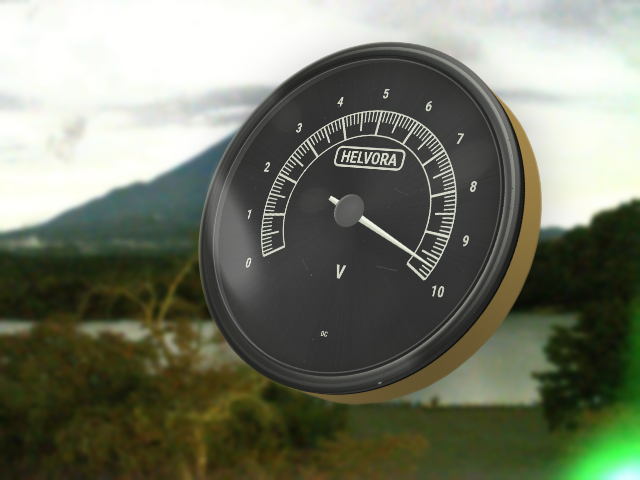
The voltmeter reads {"value": 9.7, "unit": "V"}
